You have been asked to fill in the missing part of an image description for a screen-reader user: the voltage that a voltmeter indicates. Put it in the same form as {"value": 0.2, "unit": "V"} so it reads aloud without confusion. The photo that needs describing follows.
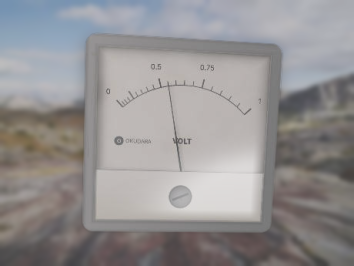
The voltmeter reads {"value": 0.55, "unit": "V"}
